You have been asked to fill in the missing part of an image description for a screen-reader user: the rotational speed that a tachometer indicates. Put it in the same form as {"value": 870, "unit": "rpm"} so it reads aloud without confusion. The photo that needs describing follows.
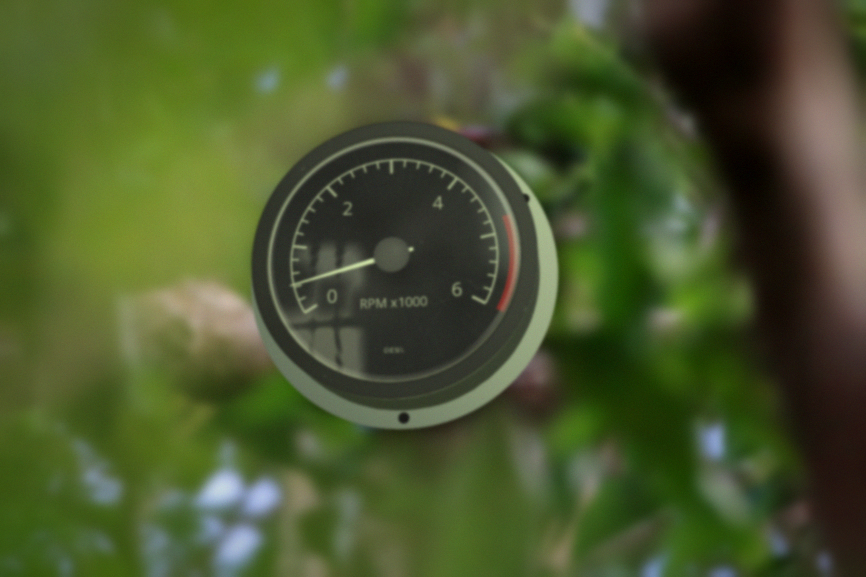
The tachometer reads {"value": 400, "unit": "rpm"}
